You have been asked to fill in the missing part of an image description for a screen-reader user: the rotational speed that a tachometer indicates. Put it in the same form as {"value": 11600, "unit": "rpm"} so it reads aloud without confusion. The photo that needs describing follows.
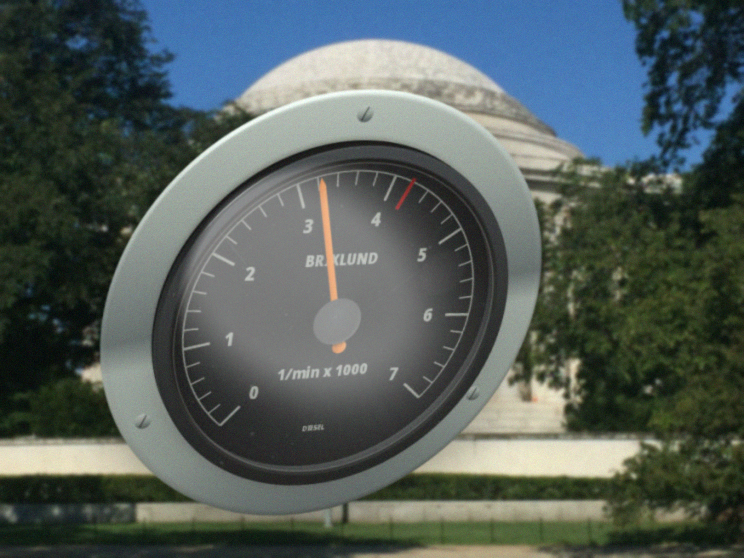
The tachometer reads {"value": 3200, "unit": "rpm"}
